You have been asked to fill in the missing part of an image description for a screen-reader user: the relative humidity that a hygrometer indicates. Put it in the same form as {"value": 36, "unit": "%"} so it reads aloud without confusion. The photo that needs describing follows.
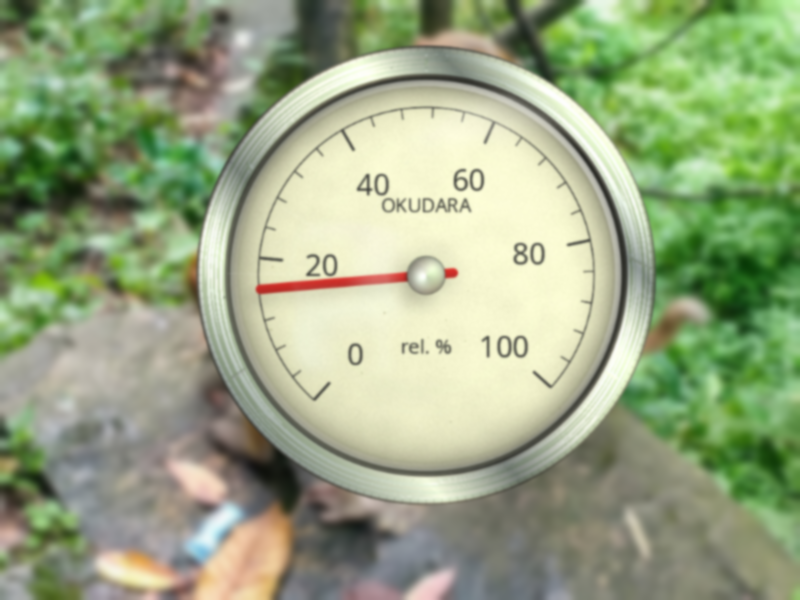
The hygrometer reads {"value": 16, "unit": "%"}
